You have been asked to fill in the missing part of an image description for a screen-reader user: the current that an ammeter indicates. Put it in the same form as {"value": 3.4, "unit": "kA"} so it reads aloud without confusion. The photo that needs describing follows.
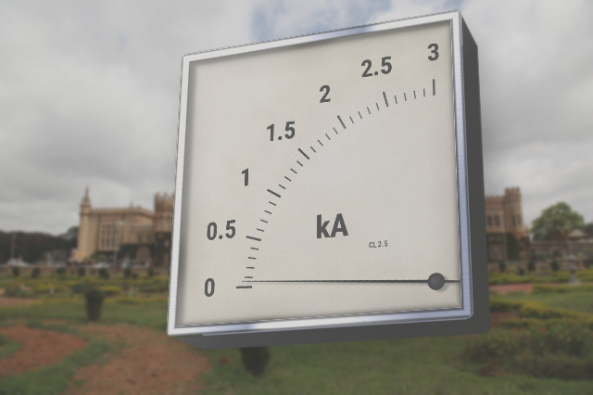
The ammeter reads {"value": 0.05, "unit": "kA"}
